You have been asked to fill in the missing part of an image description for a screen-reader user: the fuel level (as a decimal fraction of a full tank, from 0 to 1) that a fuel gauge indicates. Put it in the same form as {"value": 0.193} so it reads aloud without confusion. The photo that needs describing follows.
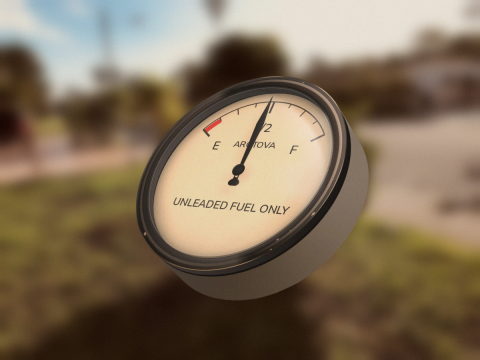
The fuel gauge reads {"value": 0.5}
